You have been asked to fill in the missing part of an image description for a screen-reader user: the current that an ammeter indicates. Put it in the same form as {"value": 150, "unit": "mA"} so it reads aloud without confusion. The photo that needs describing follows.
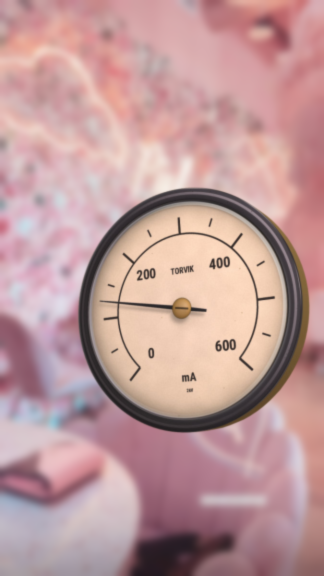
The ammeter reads {"value": 125, "unit": "mA"}
